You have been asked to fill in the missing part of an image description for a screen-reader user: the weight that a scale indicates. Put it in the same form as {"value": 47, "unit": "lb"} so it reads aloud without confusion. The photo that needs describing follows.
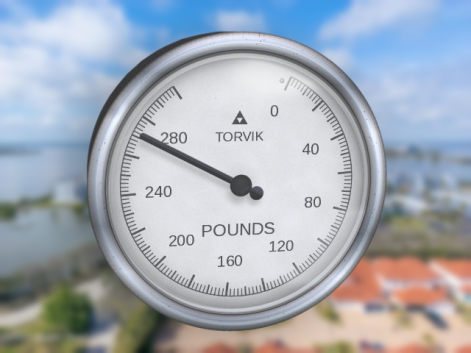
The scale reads {"value": 272, "unit": "lb"}
